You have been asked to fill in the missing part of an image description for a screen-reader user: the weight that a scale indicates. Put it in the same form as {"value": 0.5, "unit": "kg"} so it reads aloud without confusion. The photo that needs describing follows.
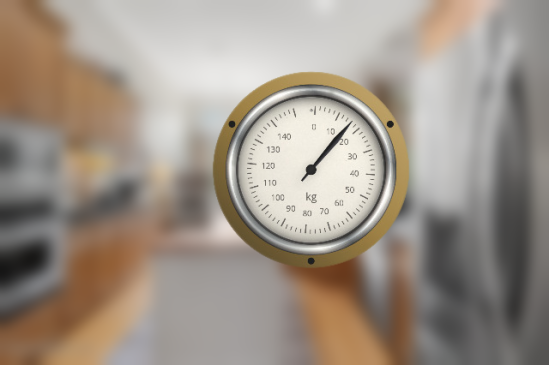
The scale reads {"value": 16, "unit": "kg"}
